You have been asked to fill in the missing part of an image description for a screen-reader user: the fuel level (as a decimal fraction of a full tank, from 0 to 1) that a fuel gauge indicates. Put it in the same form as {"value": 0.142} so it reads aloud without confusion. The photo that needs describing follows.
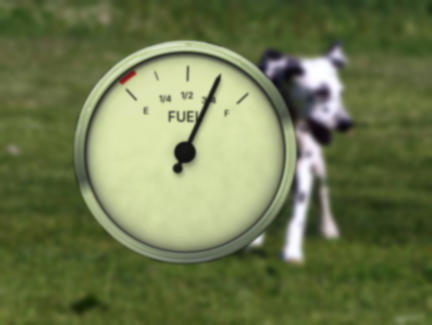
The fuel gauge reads {"value": 0.75}
